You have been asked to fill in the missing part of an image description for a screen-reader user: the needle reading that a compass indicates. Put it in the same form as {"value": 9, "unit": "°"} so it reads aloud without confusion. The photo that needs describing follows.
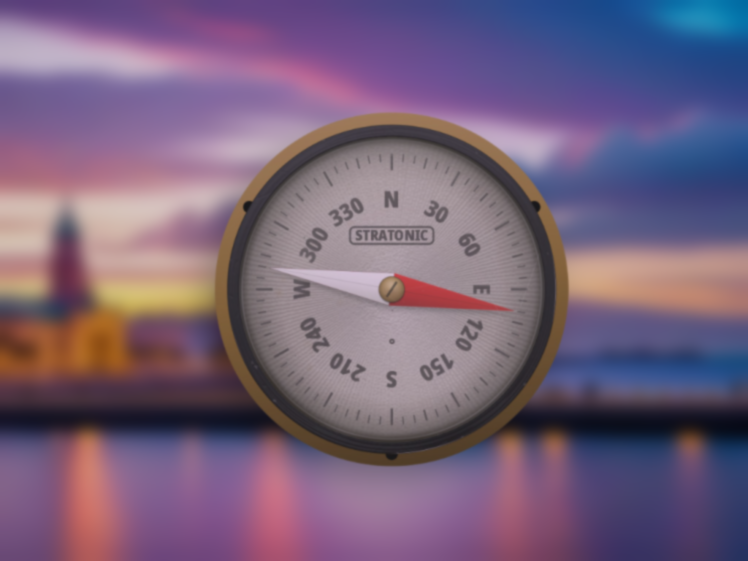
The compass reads {"value": 100, "unit": "°"}
